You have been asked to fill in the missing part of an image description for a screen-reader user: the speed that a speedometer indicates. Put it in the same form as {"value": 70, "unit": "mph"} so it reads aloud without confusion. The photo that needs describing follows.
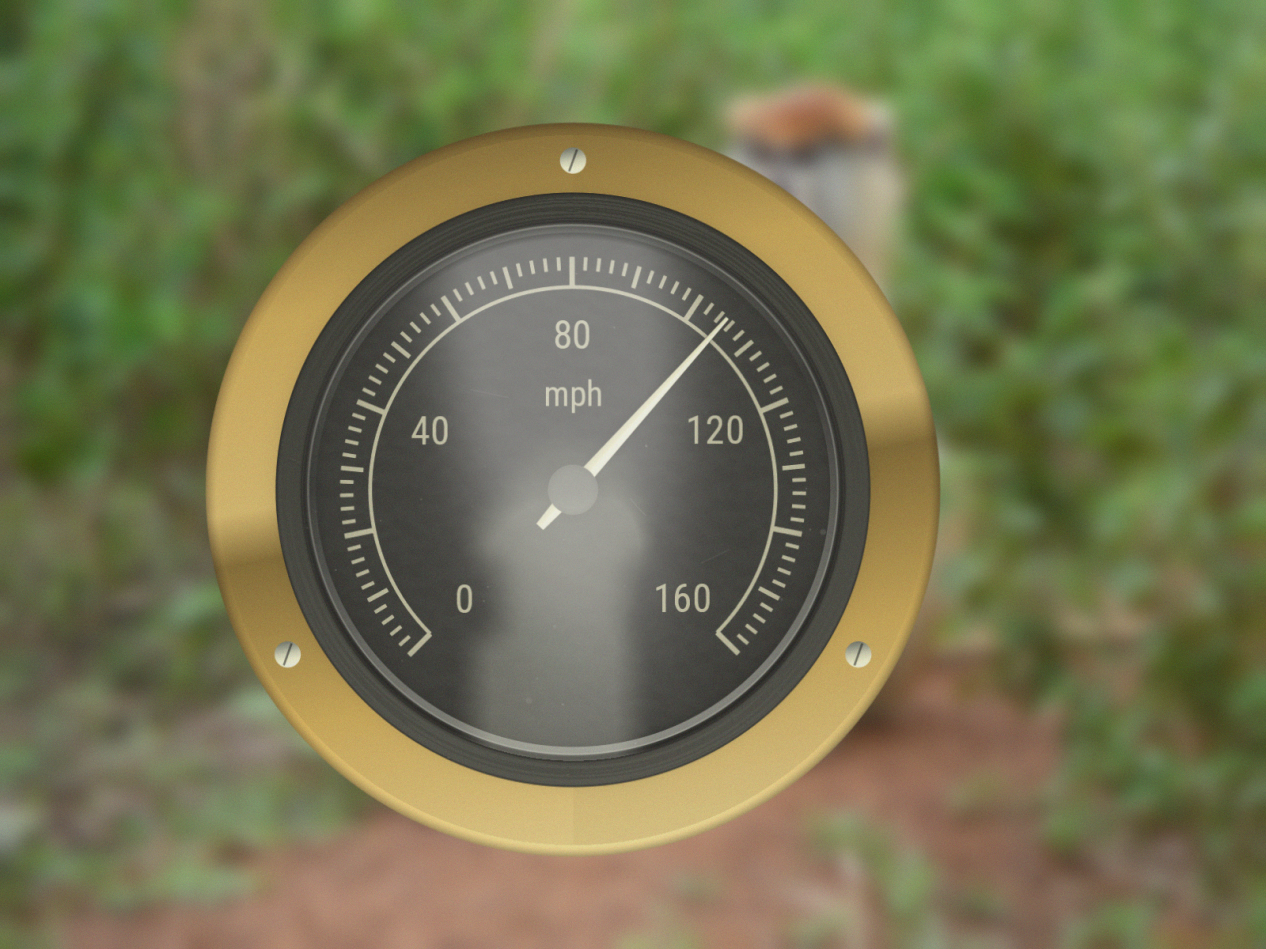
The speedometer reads {"value": 105, "unit": "mph"}
